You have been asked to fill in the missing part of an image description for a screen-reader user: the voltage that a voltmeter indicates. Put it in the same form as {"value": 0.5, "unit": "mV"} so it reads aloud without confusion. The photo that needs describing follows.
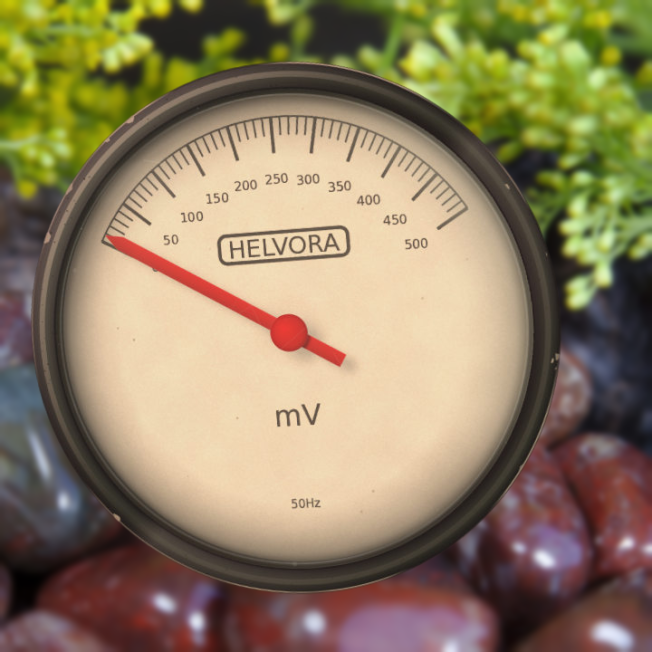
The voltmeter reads {"value": 10, "unit": "mV"}
